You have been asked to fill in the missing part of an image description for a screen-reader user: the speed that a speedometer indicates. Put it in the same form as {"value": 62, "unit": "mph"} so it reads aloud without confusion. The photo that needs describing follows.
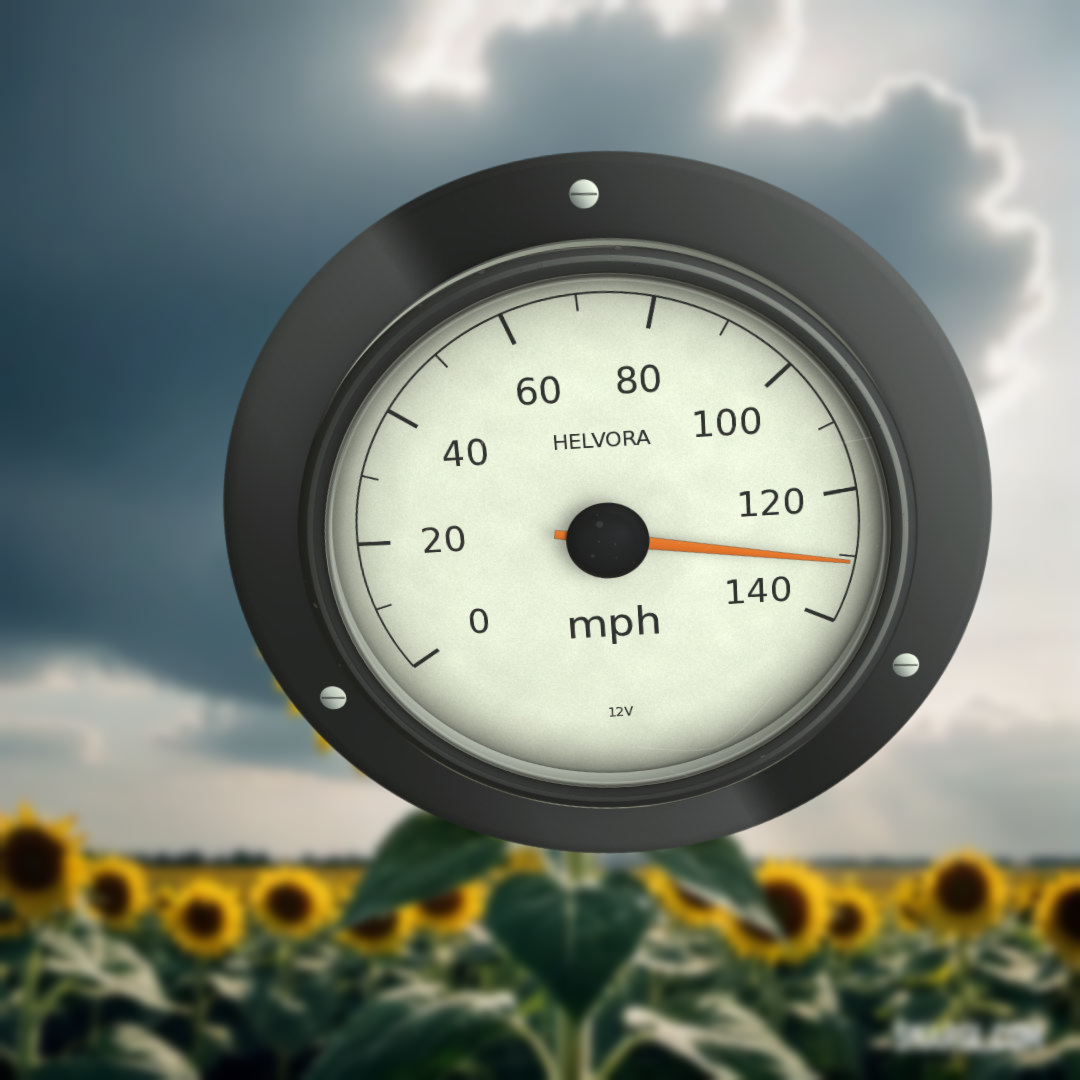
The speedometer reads {"value": 130, "unit": "mph"}
